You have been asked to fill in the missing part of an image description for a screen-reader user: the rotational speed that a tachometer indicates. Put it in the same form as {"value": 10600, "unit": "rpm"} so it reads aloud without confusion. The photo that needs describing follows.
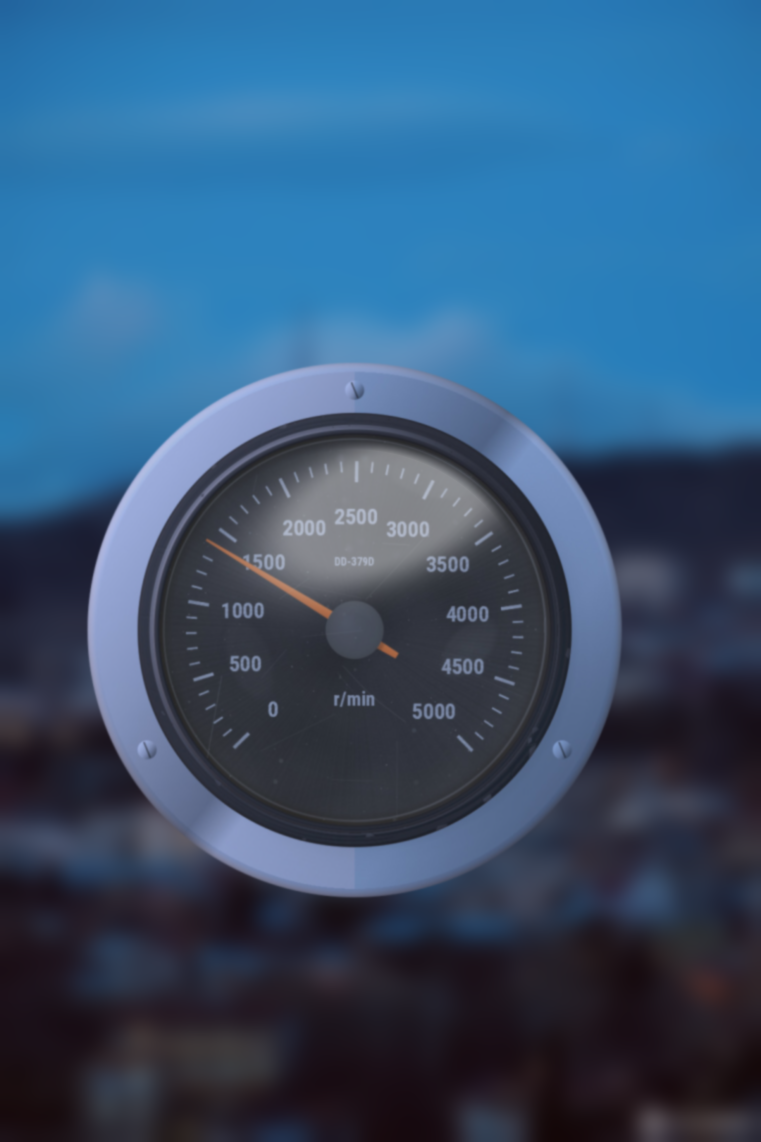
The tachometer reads {"value": 1400, "unit": "rpm"}
